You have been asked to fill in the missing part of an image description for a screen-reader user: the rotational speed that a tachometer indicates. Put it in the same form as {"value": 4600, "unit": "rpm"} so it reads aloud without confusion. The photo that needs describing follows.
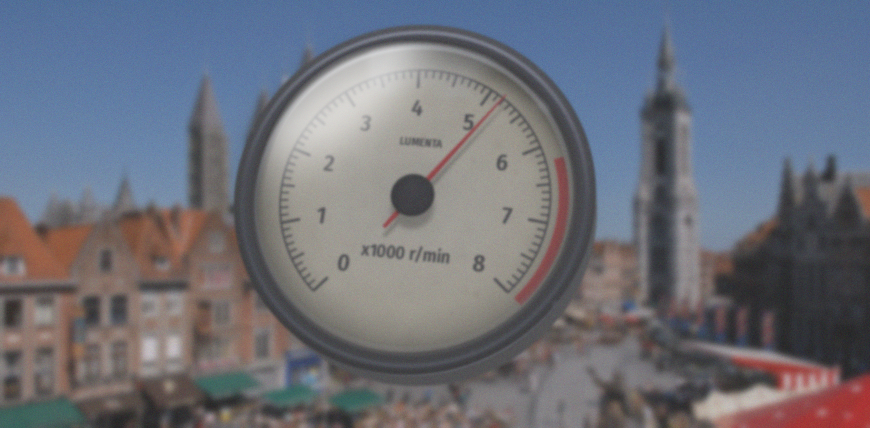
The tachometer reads {"value": 5200, "unit": "rpm"}
